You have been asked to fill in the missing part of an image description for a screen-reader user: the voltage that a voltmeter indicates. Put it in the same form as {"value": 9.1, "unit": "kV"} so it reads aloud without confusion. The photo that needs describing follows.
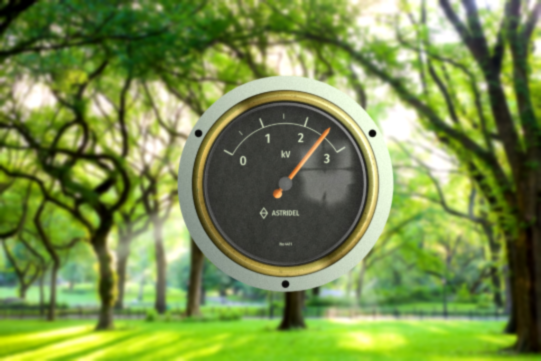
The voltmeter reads {"value": 2.5, "unit": "kV"}
